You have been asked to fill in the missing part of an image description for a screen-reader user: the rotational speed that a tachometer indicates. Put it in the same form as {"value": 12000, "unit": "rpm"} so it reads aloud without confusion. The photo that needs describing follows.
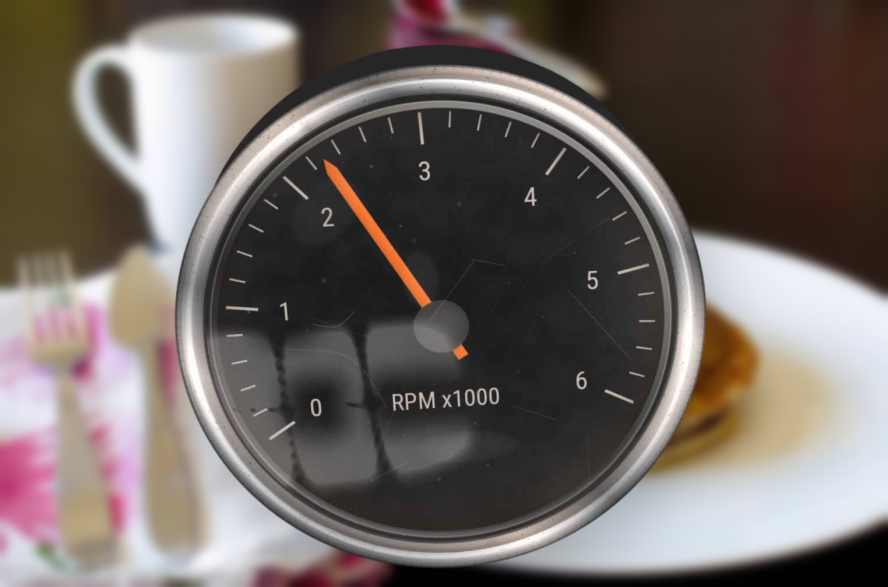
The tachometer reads {"value": 2300, "unit": "rpm"}
